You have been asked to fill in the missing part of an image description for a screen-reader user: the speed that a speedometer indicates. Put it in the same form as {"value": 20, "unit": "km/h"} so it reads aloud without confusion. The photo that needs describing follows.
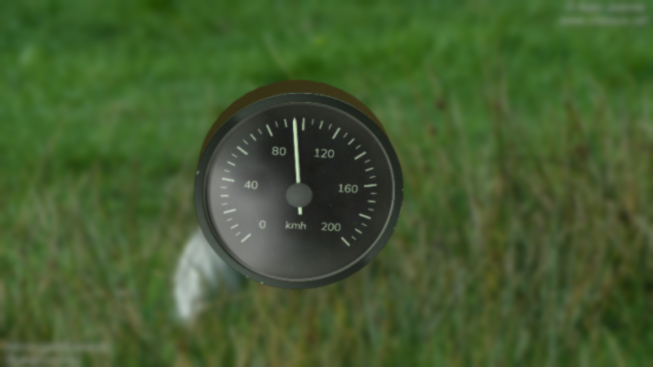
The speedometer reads {"value": 95, "unit": "km/h"}
